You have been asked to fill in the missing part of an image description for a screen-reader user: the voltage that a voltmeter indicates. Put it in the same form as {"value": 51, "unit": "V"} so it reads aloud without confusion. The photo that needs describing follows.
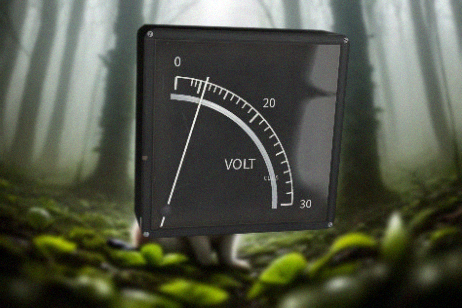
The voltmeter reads {"value": 11, "unit": "V"}
